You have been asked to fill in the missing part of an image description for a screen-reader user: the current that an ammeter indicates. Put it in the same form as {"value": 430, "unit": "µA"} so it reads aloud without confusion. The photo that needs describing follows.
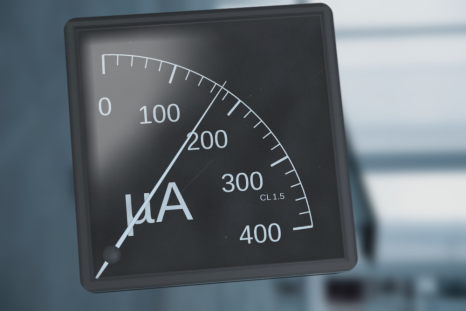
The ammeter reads {"value": 170, "unit": "µA"}
